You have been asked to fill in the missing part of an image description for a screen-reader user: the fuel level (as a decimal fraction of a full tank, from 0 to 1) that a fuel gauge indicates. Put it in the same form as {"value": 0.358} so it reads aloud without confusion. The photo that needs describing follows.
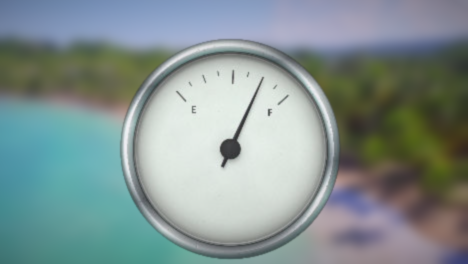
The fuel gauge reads {"value": 0.75}
